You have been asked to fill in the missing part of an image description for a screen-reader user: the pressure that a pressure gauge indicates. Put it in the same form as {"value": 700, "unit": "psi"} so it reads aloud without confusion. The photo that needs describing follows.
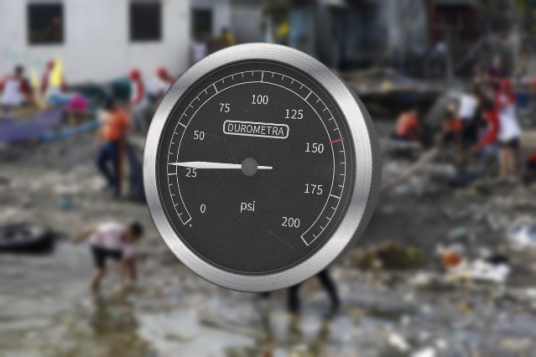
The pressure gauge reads {"value": 30, "unit": "psi"}
